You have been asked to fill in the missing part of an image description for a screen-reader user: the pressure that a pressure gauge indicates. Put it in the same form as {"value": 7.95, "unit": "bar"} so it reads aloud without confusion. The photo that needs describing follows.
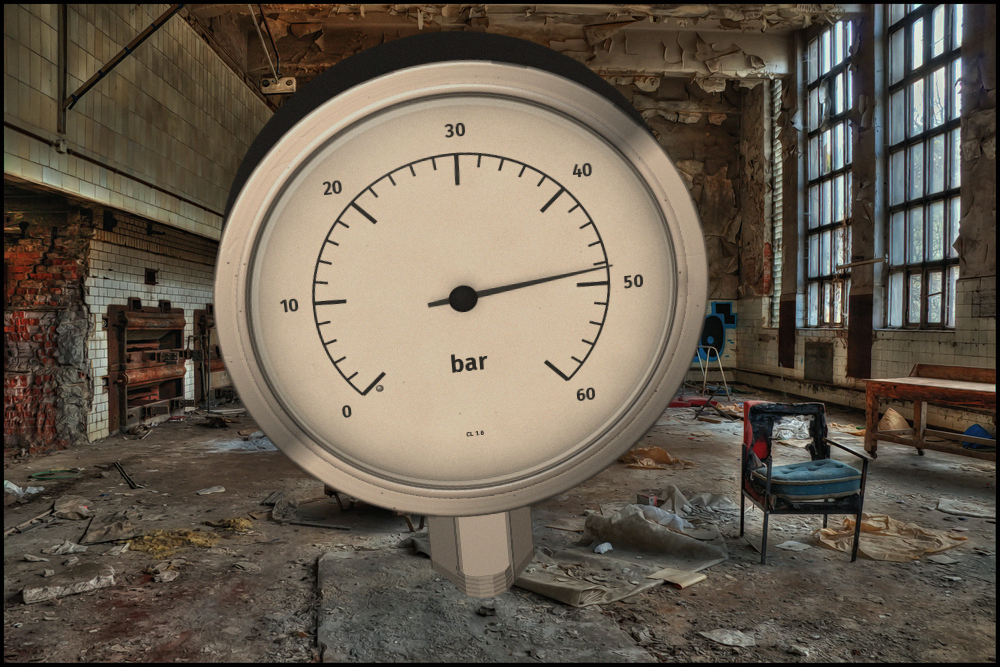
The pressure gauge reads {"value": 48, "unit": "bar"}
